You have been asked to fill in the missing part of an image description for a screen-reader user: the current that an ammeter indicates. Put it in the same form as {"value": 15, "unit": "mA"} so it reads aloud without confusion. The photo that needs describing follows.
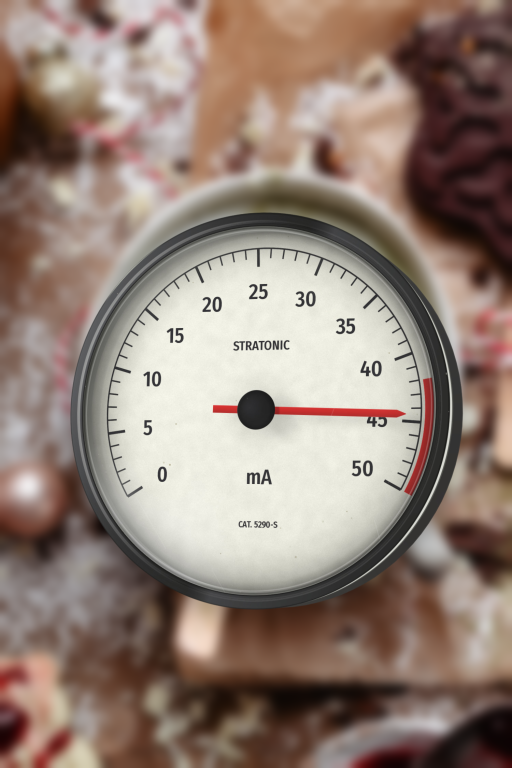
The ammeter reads {"value": 44.5, "unit": "mA"}
